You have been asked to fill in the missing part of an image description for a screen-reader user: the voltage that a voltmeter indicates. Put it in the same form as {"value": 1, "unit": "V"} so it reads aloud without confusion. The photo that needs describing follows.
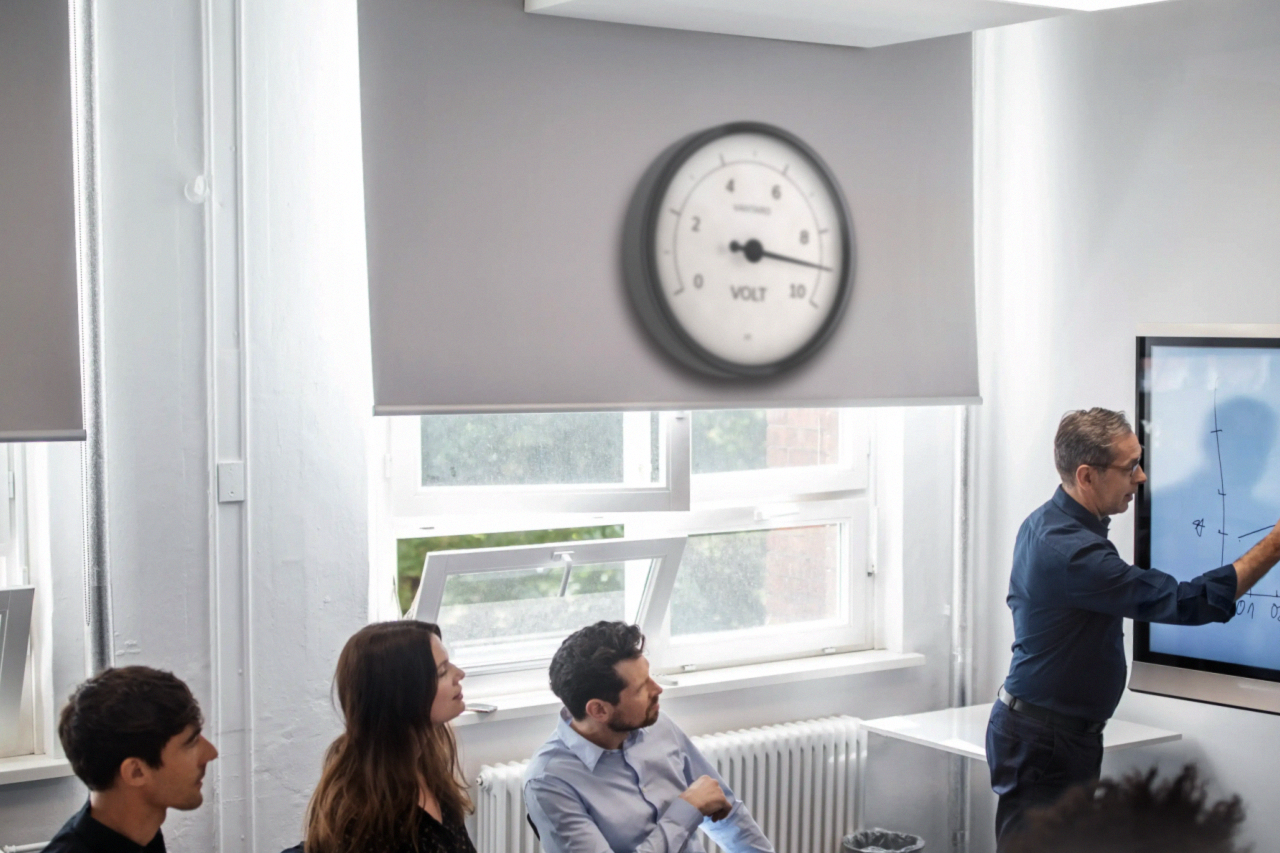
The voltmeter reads {"value": 9, "unit": "V"}
